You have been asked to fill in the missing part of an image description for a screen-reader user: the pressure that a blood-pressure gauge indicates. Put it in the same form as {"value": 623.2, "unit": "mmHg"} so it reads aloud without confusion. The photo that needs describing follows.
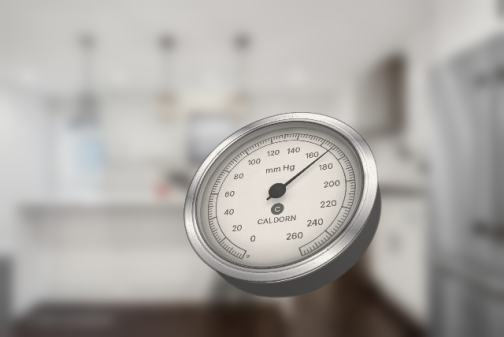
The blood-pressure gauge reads {"value": 170, "unit": "mmHg"}
